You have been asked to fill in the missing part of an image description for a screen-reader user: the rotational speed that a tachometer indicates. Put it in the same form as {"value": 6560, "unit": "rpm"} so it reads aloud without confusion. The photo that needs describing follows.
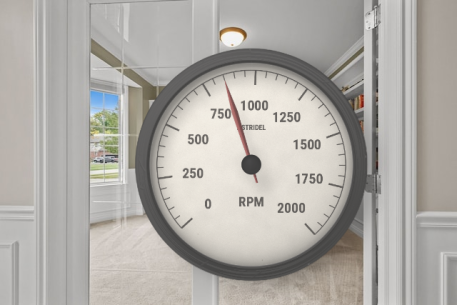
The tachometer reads {"value": 850, "unit": "rpm"}
